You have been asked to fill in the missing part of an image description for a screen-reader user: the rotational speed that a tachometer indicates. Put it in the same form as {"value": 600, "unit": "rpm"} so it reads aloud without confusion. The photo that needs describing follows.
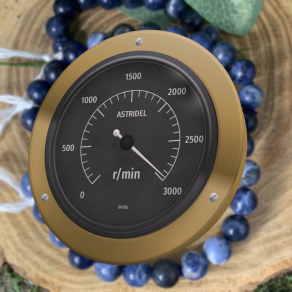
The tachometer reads {"value": 2950, "unit": "rpm"}
